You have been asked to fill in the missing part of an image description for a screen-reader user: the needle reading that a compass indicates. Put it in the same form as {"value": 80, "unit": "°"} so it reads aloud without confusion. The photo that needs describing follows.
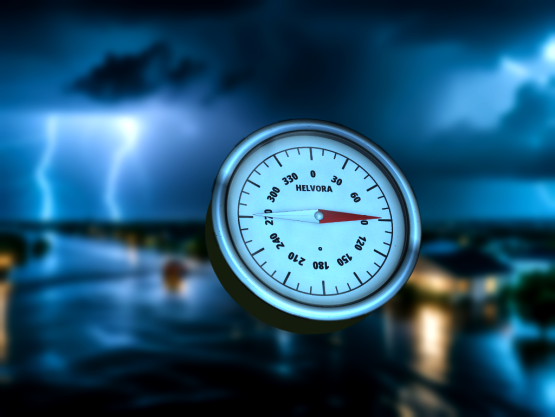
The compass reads {"value": 90, "unit": "°"}
